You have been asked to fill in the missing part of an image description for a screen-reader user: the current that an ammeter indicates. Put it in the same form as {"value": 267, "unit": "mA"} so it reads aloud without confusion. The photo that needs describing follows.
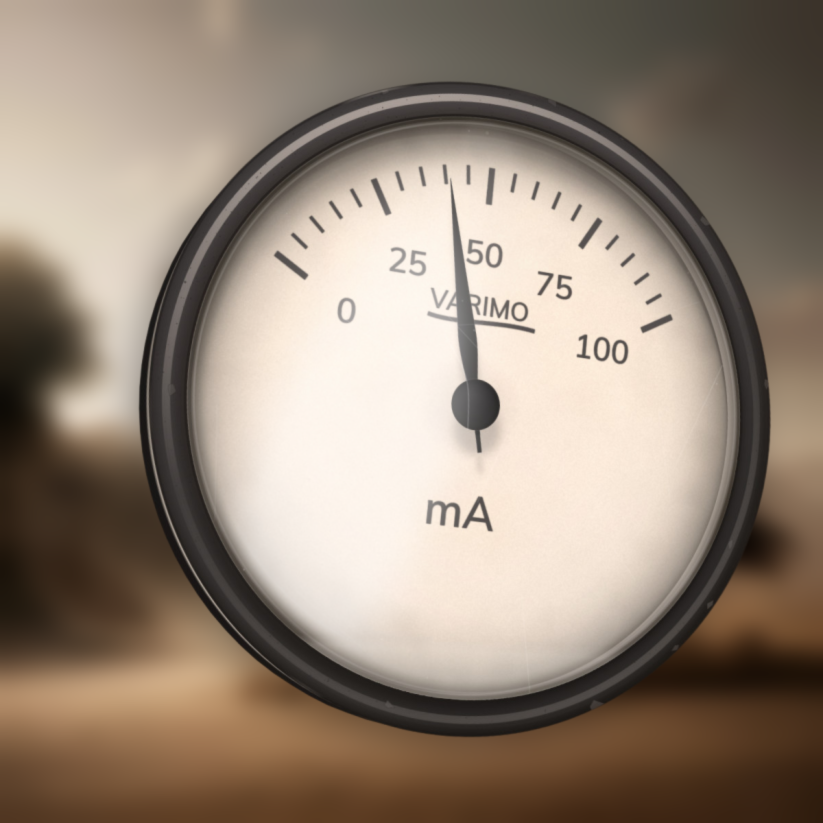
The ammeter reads {"value": 40, "unit": "mA"}
